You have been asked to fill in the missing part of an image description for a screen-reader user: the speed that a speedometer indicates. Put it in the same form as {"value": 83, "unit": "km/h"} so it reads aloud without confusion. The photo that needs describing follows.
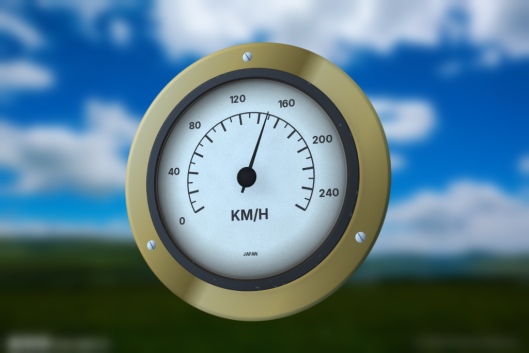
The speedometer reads {"value": 150, "unit": "km/h"}
